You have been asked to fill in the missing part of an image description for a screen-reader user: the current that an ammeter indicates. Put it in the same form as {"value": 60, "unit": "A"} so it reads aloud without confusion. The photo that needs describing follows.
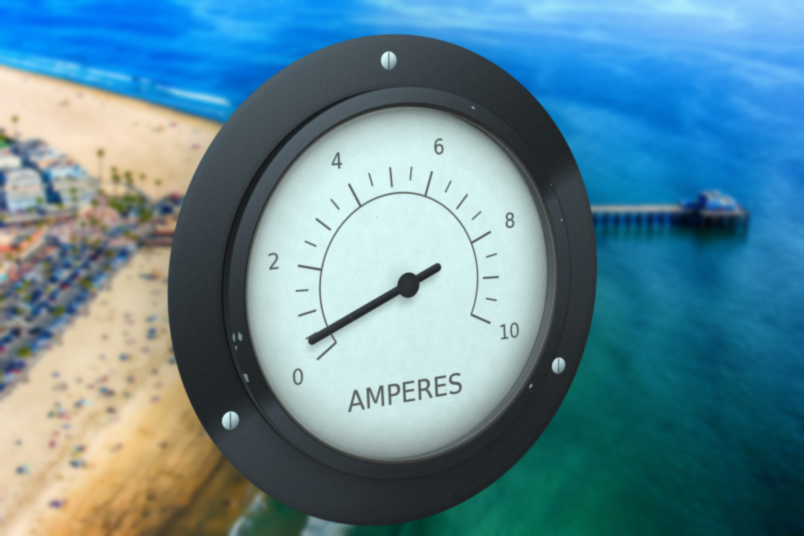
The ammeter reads {"value": 0.5, "unit": "A"}
